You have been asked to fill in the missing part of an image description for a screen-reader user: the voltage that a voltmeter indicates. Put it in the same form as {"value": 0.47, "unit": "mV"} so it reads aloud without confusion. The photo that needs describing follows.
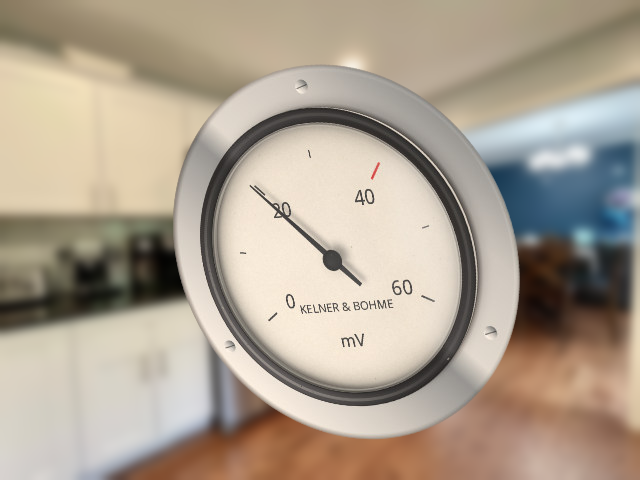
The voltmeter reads {"value": 20, "unit": "mV"}
